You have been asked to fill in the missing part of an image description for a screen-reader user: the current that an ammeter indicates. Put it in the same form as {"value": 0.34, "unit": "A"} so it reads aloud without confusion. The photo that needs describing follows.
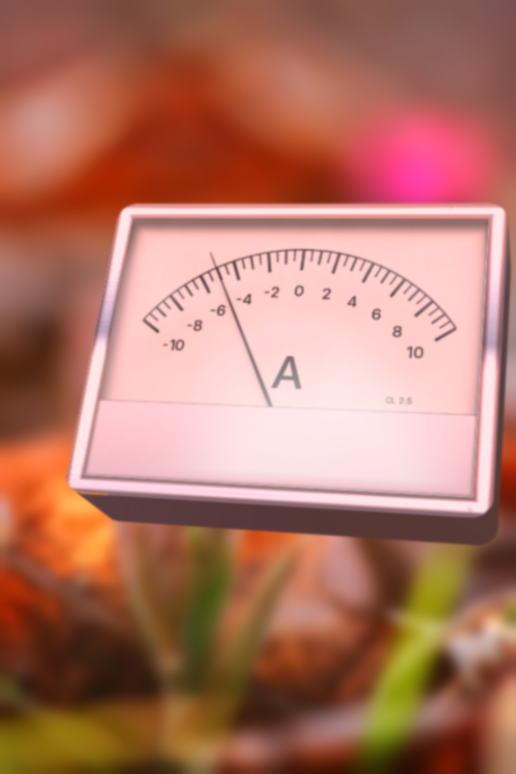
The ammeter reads {"value": -5, "unit": "A"}
